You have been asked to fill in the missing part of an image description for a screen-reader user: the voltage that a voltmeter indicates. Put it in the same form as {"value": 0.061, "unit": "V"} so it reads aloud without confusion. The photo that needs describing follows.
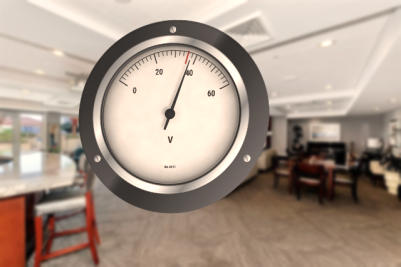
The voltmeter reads {"value": 38, "unit": "V"}
